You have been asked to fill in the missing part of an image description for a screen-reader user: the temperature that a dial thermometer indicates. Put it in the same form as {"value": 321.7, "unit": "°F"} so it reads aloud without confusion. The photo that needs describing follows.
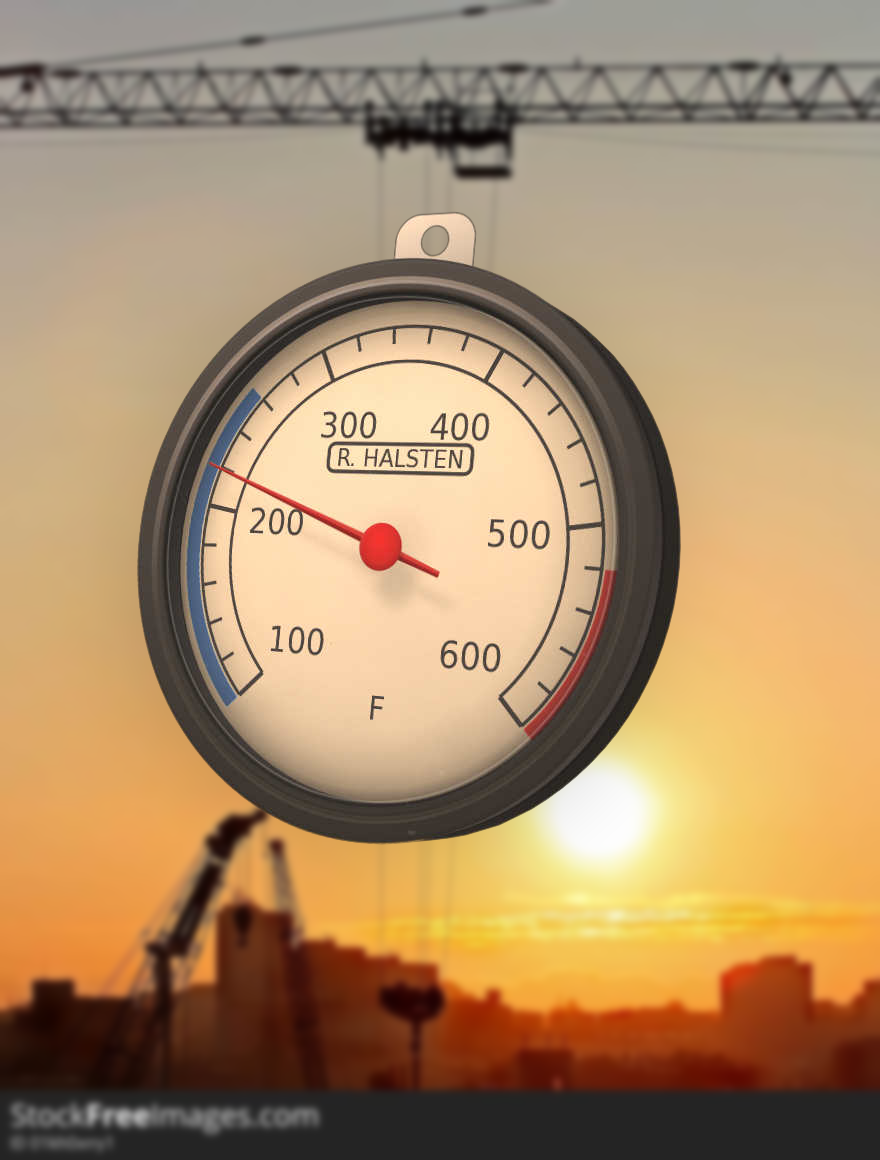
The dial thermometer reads {"value": 220, "unit": "°F"}
